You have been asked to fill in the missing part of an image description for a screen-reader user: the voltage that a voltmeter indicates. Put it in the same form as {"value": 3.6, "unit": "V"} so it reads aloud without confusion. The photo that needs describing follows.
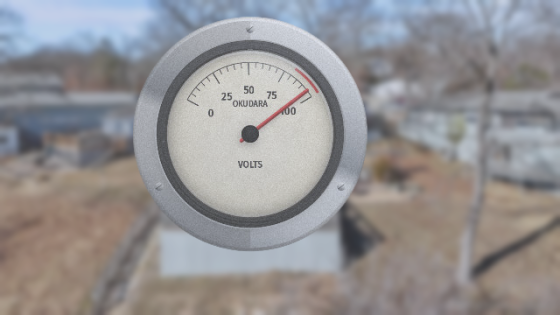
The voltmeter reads {"value": 95, "unit": "V"}
